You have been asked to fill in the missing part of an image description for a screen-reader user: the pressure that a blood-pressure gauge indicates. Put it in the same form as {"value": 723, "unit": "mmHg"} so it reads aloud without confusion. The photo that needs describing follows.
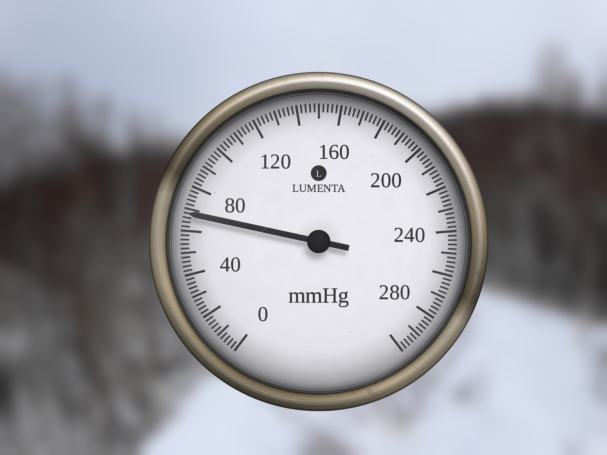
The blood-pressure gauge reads {"value": 68, "unit": "mmHg"}
